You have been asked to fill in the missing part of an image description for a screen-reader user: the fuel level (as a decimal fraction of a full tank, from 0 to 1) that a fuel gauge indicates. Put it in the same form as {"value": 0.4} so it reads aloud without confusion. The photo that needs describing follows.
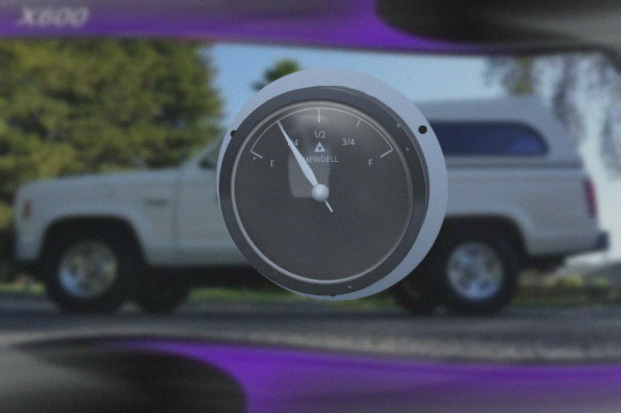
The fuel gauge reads {"value": 0.25}
